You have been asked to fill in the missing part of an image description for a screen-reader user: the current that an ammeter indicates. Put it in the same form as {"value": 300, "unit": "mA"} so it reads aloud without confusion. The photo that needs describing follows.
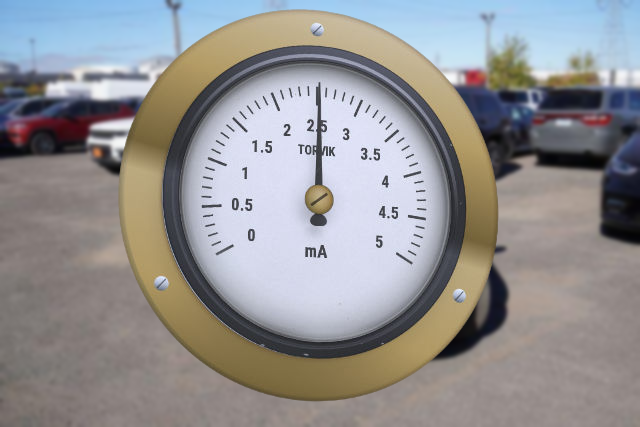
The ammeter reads {"value": 2.5, "unit": "mA"}
